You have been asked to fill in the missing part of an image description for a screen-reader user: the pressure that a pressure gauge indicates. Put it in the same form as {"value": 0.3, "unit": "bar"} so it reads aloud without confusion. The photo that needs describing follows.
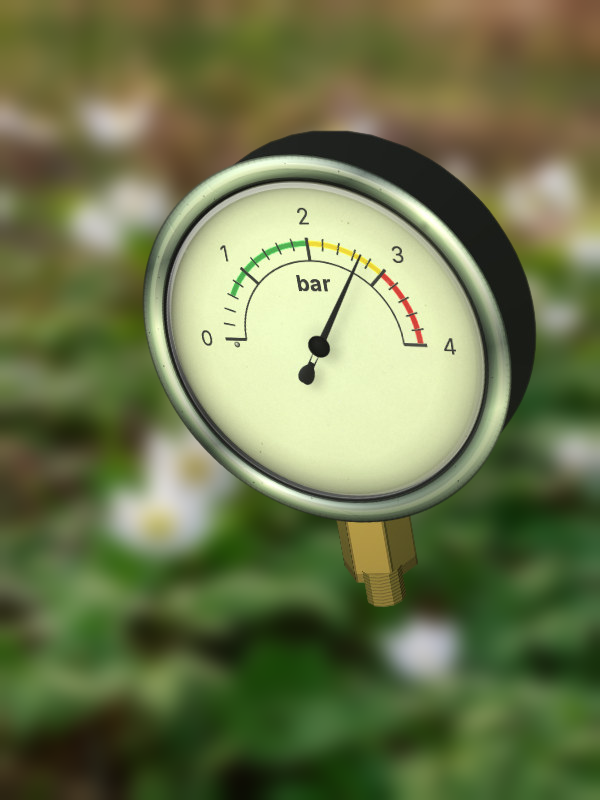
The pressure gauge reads {"value": 2.7, "unit": "bar"}
